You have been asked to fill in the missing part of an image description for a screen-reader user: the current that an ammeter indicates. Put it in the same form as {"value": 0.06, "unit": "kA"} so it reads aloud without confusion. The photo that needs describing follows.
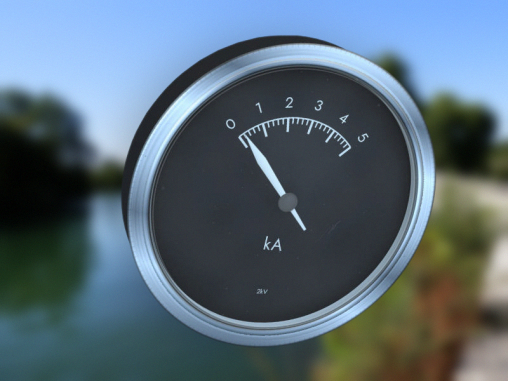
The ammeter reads {"value": 0.2, "unit": "kA"}
